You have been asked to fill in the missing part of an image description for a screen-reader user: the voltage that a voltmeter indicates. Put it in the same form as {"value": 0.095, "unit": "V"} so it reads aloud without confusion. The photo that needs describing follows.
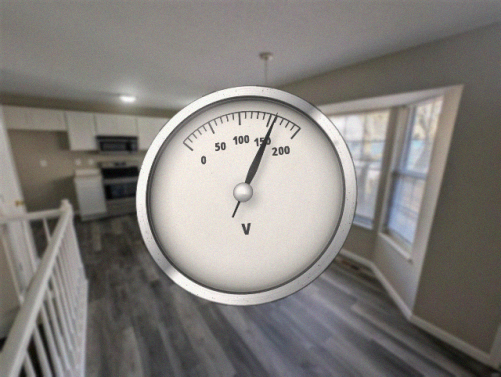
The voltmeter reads {"value": 160, "unit": "V"}
